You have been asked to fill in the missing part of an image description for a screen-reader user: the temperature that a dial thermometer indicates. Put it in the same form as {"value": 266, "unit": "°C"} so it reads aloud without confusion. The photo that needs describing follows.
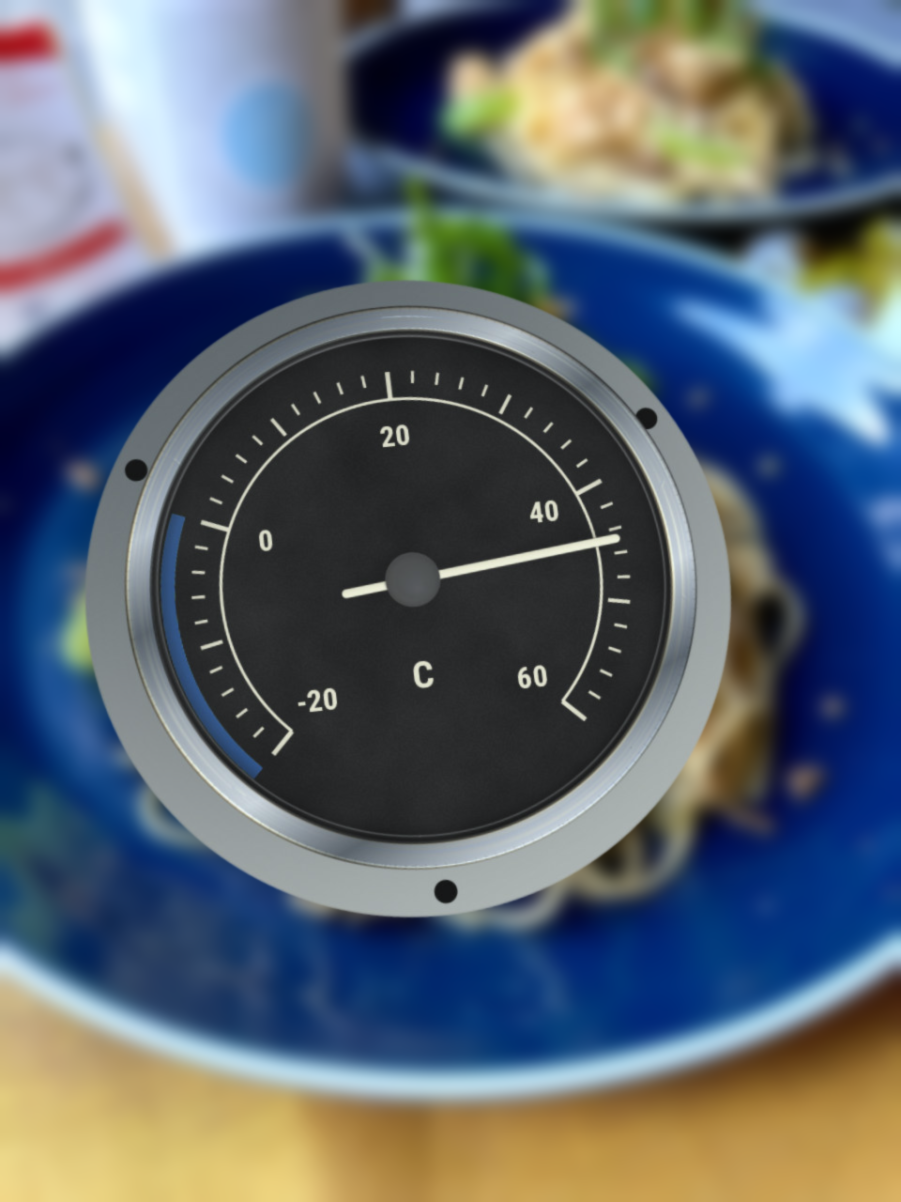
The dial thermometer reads {"value": 45, "unit": "°C"}
